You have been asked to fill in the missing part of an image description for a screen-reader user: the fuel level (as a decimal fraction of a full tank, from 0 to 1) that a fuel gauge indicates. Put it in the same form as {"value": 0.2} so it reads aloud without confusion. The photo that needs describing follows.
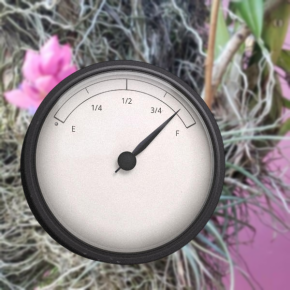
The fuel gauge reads {"value": 0.875}
